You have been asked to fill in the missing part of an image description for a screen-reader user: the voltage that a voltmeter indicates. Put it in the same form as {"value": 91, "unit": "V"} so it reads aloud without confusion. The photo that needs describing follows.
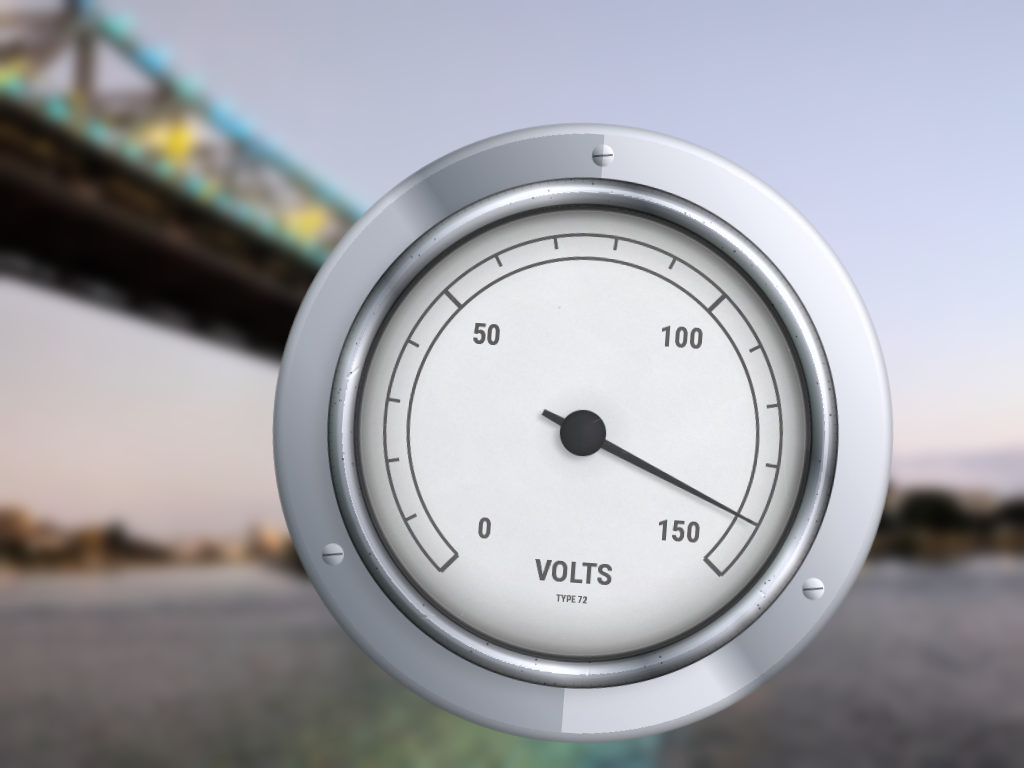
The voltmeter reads {"value": 140, "unit": "V"}
